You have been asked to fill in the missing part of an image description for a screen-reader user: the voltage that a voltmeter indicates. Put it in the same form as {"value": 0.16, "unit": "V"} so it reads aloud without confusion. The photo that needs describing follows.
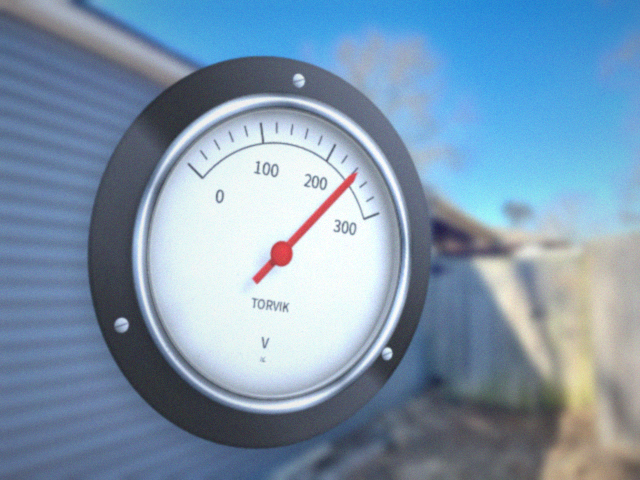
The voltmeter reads {"value": 240, "unit": "V"}
